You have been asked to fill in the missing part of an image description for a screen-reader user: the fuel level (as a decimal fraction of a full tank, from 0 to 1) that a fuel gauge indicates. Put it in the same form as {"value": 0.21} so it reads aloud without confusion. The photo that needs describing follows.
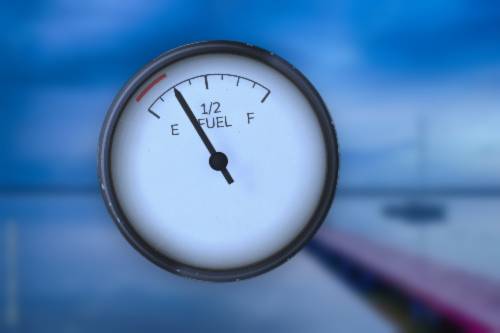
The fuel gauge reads {"value": 0.25}
